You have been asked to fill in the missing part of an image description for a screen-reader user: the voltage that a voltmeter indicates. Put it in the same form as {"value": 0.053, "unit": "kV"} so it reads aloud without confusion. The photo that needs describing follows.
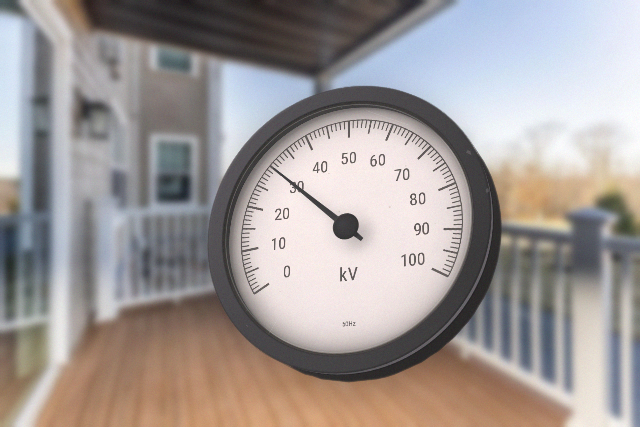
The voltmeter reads {"value": 30, "unit": "kV"}
